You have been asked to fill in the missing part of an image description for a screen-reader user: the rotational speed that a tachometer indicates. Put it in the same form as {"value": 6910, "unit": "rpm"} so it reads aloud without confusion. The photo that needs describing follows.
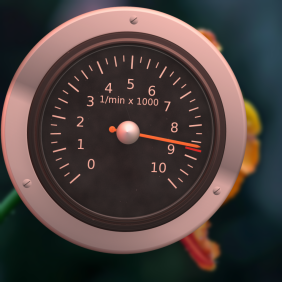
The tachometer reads {"value": 8625, "unit": "rpm"}
